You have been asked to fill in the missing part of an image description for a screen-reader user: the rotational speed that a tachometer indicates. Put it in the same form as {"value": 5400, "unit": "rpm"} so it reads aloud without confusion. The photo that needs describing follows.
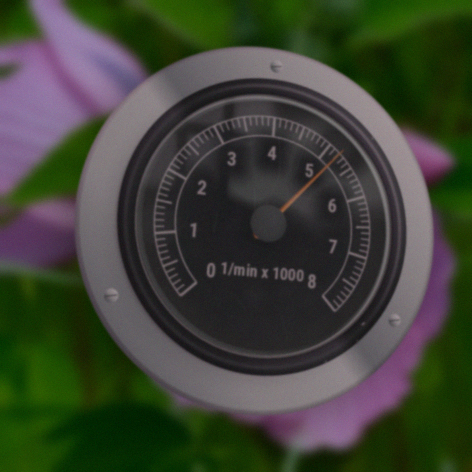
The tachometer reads {"value": 5200, "unit": "rpm"}
